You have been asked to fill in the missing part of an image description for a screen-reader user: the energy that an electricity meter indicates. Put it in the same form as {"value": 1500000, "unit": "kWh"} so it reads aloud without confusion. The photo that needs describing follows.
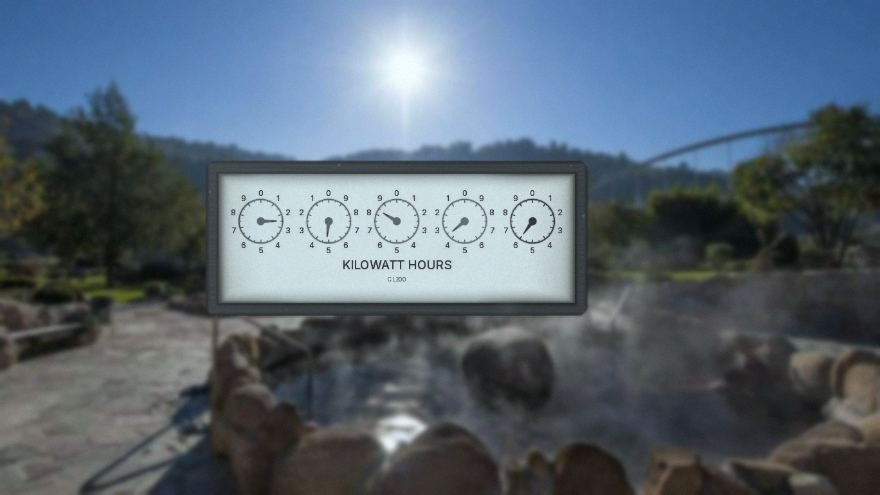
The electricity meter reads {"value": 24836, "unit": "kWh"}
